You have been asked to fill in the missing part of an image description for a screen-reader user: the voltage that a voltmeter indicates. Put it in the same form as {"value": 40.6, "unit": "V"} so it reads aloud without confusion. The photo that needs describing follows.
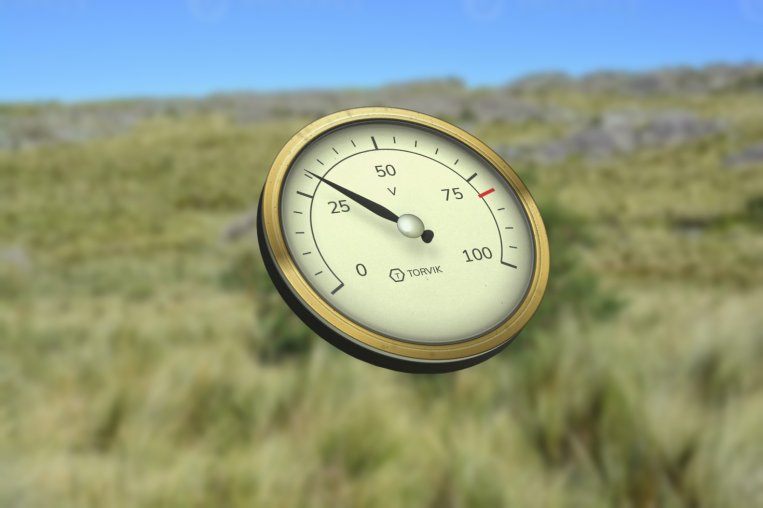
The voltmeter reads {"value": 30, "unit": "V"}
